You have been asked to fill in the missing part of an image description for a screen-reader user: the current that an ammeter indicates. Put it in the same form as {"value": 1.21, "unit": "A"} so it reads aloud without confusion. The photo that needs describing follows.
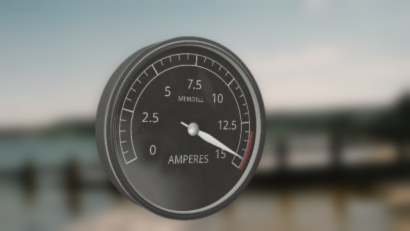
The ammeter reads {"value": 14.5, "unit": "A"}
